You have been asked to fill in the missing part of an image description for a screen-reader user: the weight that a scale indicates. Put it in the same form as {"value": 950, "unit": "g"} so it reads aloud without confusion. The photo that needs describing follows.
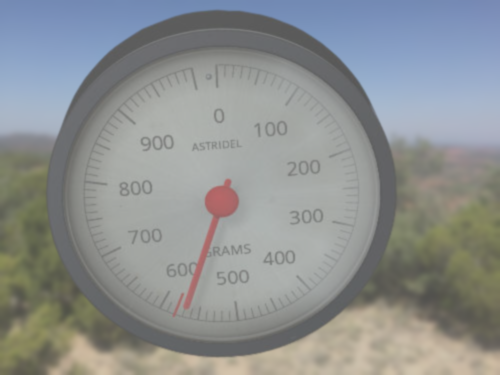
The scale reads {"value": 570, "unit": "g"}
